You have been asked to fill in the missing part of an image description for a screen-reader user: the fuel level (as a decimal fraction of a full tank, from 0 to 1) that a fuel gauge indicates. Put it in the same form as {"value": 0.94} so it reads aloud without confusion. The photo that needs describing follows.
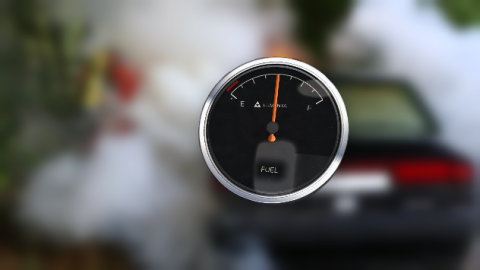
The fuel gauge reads {"value": 0.5}
